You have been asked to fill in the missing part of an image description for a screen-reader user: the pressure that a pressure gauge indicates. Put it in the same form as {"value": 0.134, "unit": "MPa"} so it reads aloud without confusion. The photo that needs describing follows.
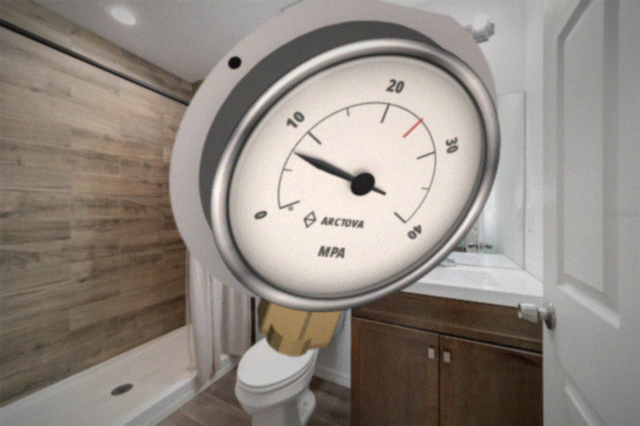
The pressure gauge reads {"value": 7.5, "unit": "MPa"}
